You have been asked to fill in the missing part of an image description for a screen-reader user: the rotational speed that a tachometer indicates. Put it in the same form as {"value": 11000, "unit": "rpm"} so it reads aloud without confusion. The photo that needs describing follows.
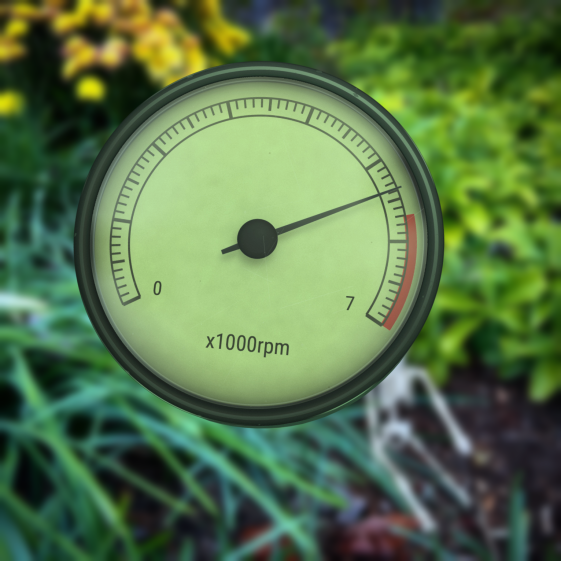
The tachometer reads {"value": 5400, "unit": "rpm"}
